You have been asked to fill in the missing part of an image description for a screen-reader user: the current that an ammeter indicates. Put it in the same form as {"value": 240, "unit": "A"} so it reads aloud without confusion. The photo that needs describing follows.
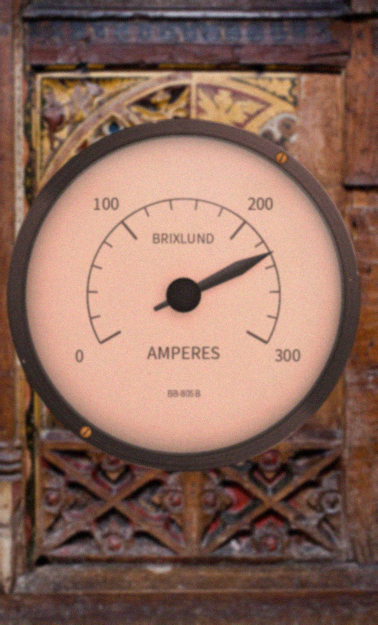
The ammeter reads {"value": 230, "unit": "A"}
